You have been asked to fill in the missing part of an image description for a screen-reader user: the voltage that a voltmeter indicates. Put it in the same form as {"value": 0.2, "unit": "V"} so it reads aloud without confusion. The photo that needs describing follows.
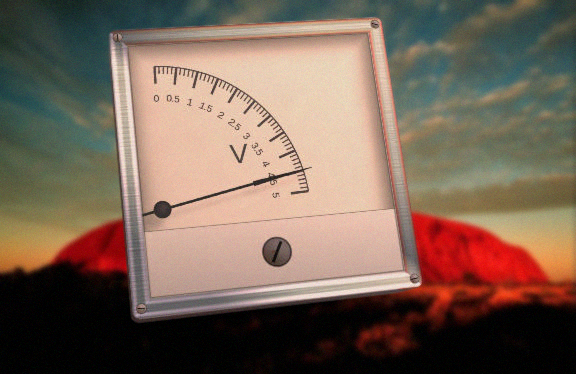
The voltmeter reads {"value": 4.5, "unit": "V"}
